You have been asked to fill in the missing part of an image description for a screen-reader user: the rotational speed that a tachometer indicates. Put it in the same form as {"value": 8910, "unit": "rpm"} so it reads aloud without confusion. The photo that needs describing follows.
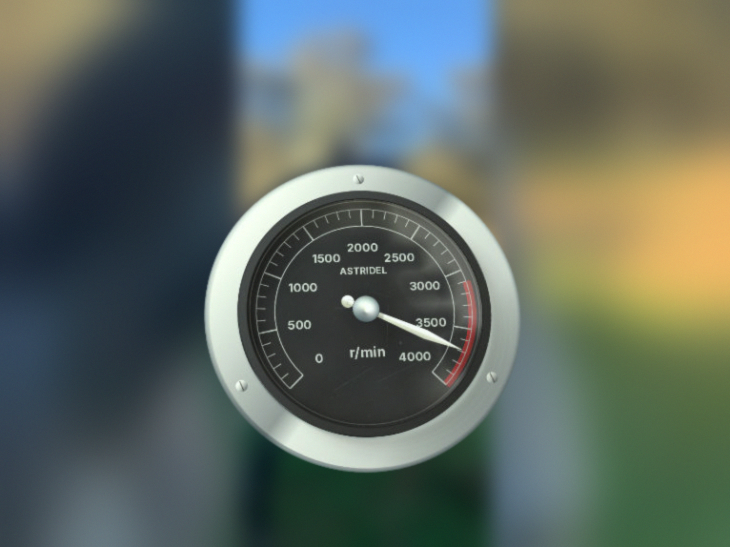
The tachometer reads {"value": 3700, "unit": "rpm"}
